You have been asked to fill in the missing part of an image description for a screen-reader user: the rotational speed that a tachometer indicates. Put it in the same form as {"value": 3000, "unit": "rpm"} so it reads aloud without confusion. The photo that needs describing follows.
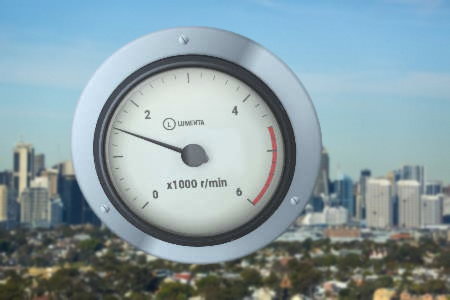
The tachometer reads {"value": 1500, "unit": "rpm"}
